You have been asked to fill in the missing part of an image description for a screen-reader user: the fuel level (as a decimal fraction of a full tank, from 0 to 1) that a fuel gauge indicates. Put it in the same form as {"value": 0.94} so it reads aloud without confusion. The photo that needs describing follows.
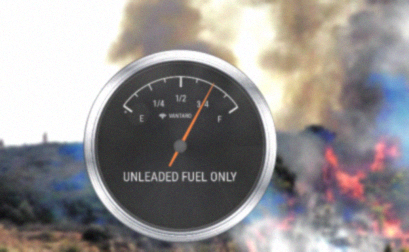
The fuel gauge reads {"value": 0.75}
